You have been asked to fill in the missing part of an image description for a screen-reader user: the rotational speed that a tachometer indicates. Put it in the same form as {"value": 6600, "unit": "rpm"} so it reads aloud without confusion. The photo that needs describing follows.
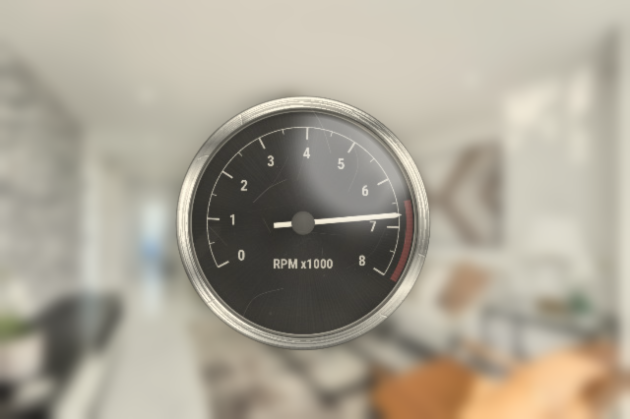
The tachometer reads {"value": 6750, "unit": "rpm"}
